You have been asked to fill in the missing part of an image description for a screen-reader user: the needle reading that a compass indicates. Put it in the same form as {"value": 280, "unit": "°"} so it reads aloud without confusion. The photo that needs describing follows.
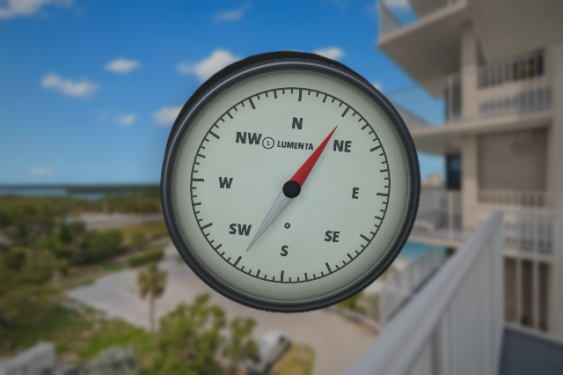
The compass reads {"value": 30, "unit": "°"}
